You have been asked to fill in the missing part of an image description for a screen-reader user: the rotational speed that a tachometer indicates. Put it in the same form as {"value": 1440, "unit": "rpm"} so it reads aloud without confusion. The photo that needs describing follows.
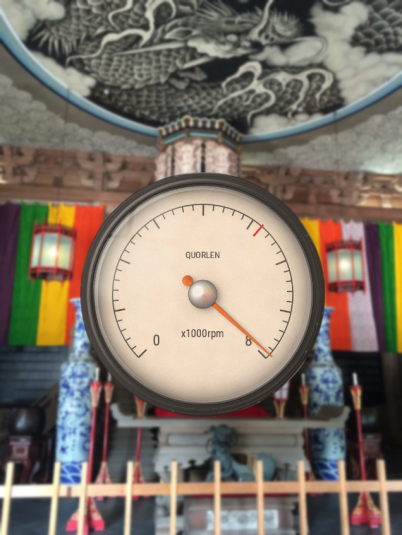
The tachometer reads {"value": 7900, "unit": "rpm"}
